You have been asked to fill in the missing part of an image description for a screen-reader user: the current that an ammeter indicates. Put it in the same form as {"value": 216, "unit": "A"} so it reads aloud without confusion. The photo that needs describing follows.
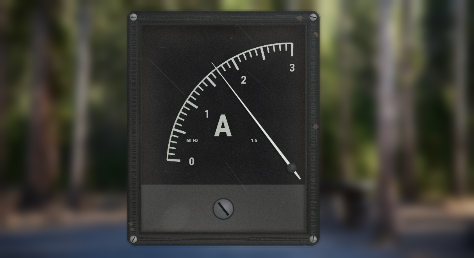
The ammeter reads {"value": 1.7, "unit": "A"}
